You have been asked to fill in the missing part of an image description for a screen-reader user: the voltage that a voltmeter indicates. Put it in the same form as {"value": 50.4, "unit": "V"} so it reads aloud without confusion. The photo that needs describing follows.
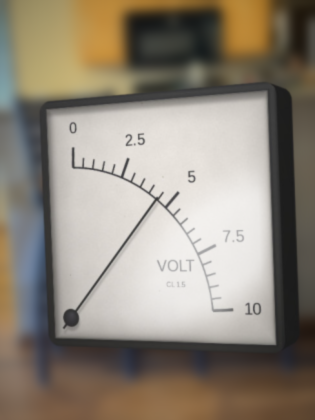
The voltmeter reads {"value": 4.5, "unit": "V"}
